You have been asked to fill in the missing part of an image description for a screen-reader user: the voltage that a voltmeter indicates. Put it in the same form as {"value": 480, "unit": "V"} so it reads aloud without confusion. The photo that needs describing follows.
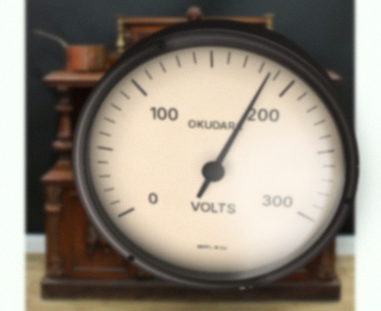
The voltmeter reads {"value": 185, "unit": "V"}
